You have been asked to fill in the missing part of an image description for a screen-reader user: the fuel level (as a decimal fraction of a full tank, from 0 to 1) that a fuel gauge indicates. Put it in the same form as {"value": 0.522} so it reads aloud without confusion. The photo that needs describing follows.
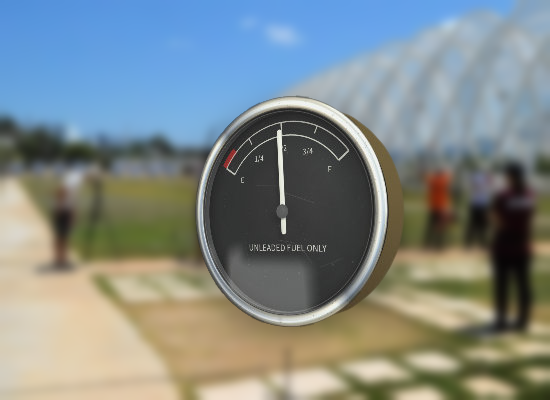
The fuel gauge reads {"value": 0.5}
